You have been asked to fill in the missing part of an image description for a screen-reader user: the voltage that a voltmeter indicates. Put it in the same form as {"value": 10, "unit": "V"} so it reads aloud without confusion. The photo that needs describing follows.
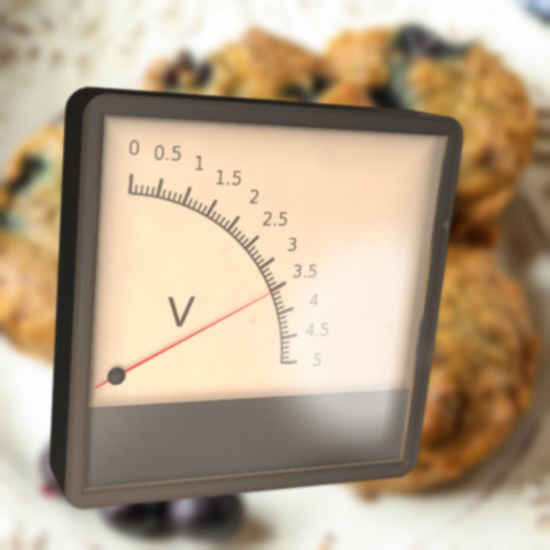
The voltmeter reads {"value": 3.5, "unit": "V"}
